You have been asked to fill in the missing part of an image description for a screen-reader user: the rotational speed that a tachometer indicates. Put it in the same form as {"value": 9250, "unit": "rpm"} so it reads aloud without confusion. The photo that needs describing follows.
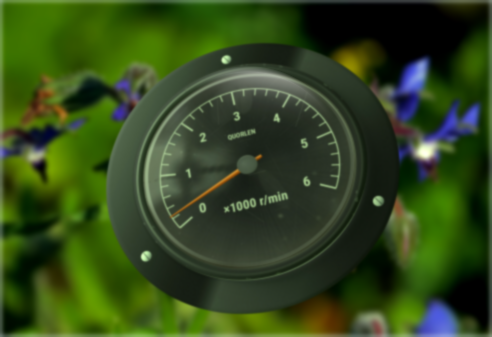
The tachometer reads {"value": 200, "unit": "rpm"}
